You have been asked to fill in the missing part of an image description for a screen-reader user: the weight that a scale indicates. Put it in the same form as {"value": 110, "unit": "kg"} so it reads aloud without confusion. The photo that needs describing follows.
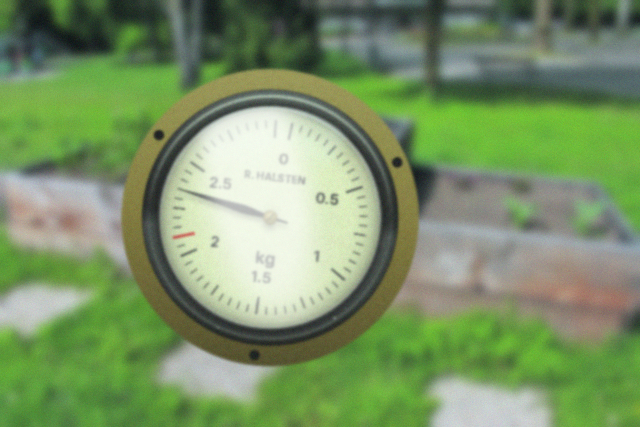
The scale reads {"value": 2.35, "unit": "kg"}
